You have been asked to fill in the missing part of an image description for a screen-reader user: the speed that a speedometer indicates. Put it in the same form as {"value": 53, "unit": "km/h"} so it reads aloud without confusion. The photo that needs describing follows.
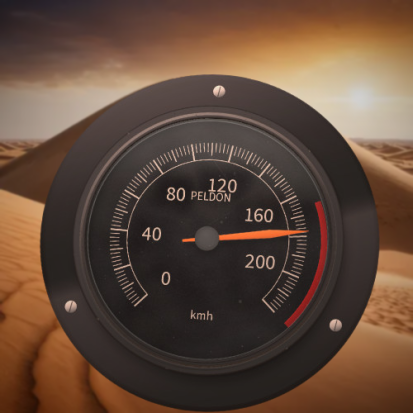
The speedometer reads {"value": 178, "unit": "km/h"}
